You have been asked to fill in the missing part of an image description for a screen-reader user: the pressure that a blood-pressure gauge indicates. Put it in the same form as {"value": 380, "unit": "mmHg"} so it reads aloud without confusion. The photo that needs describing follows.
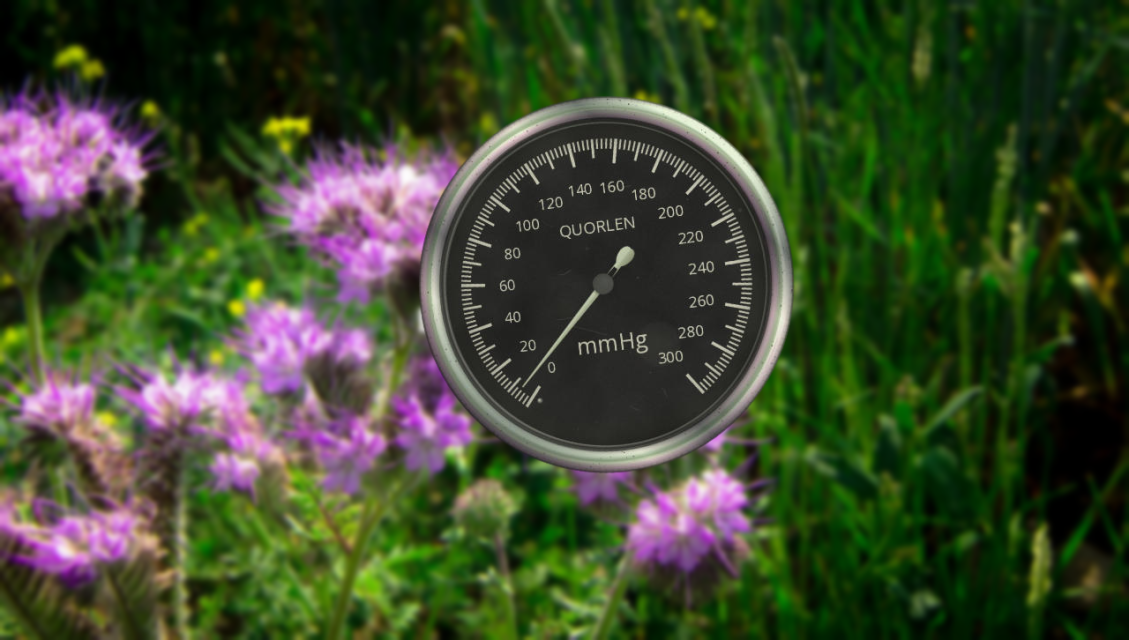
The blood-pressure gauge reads {"value": 6, "unit": "mmHg"}
